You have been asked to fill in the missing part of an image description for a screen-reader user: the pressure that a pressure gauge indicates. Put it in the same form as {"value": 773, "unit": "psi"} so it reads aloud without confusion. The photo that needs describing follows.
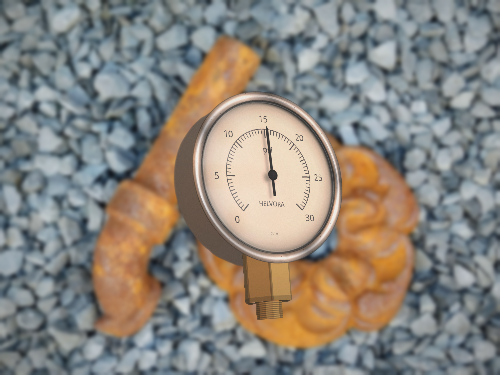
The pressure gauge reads {"value": 15, "unit": "psi"}
